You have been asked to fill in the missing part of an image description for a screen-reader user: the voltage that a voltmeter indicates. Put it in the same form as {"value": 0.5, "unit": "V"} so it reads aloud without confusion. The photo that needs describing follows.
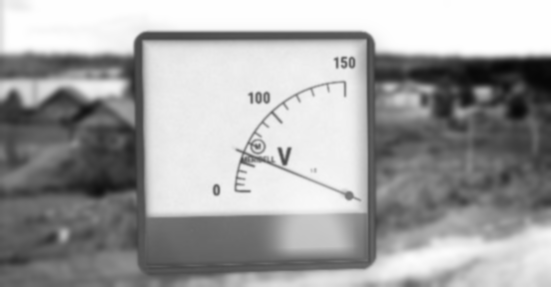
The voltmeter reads {"value": 60, "unit": "V"}
